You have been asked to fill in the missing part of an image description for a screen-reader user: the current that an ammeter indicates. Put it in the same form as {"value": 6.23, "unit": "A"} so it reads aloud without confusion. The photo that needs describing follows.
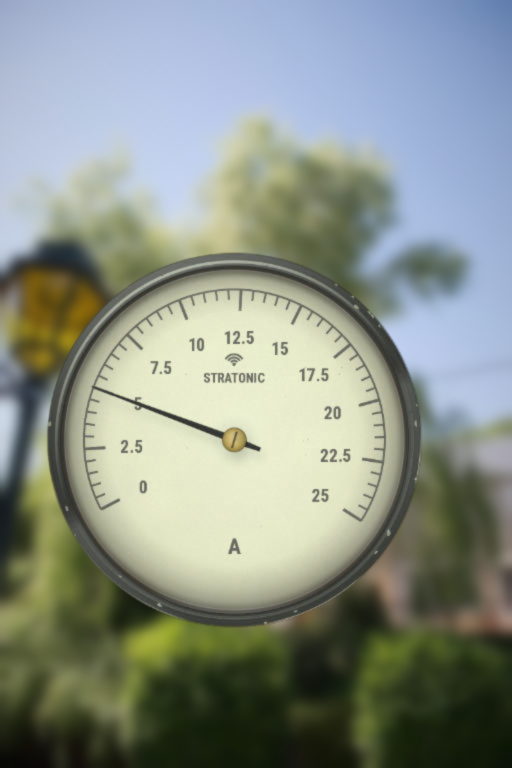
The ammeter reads {"value": 5, "unit": "A"}
